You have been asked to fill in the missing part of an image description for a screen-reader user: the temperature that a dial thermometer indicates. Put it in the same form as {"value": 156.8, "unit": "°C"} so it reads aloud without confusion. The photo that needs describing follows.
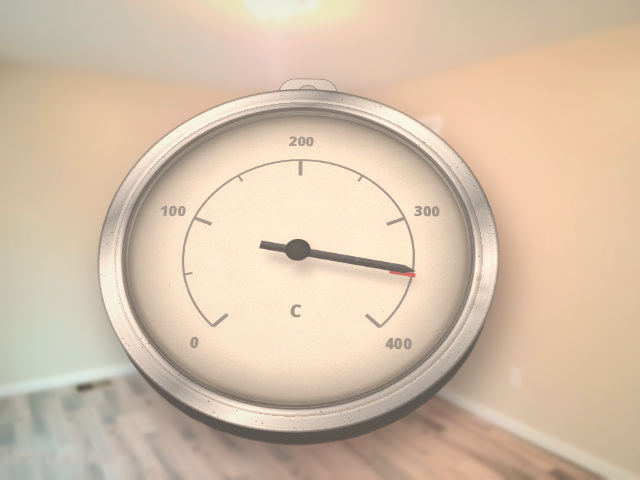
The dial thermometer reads {"value": 350, "unit": "°C"}
